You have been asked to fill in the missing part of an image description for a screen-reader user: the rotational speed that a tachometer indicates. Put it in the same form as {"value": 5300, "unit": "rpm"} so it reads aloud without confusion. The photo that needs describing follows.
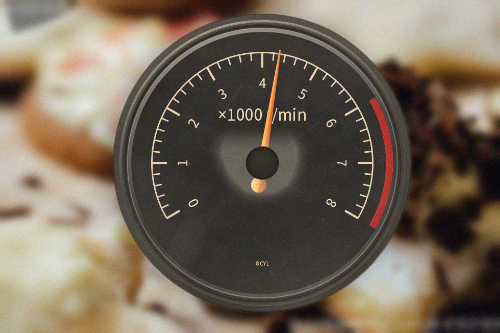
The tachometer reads {"value": 4300, "unit": "rpm"}
